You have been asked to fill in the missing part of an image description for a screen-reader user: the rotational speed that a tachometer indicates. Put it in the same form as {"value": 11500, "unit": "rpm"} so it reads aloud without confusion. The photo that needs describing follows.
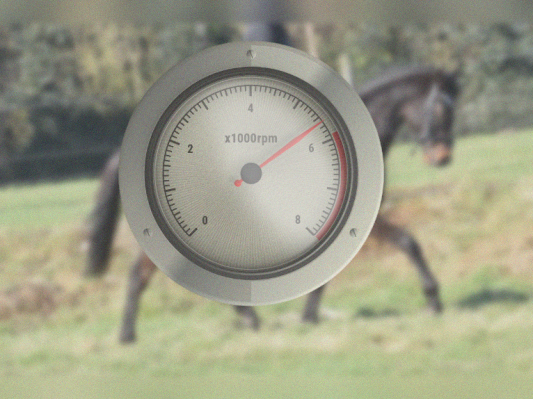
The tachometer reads {"value": 5600, "unit": "rpm"}
